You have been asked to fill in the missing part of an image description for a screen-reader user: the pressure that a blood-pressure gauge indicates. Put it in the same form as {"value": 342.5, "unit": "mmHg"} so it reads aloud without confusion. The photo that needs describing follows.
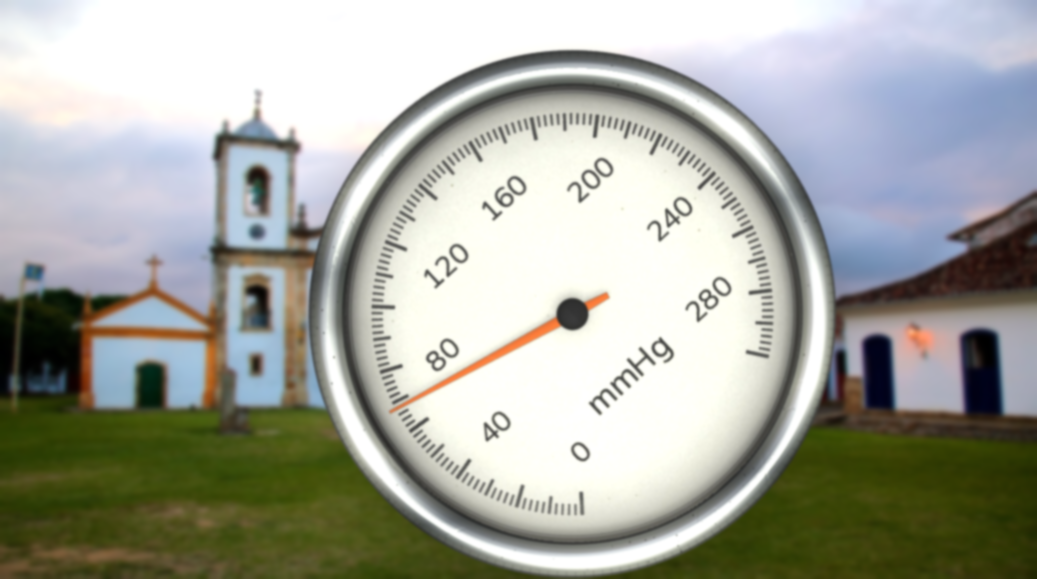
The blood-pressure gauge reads {"value": 68, "unit": "mmHg"}
